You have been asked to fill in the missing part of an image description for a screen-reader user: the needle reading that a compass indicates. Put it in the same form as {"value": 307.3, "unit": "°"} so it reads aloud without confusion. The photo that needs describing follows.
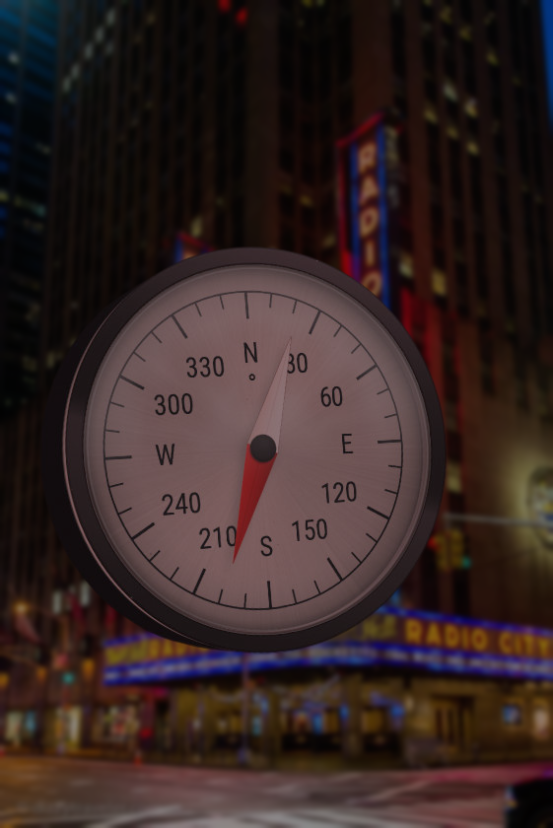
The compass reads {"value": 200, "unit": "°"}
